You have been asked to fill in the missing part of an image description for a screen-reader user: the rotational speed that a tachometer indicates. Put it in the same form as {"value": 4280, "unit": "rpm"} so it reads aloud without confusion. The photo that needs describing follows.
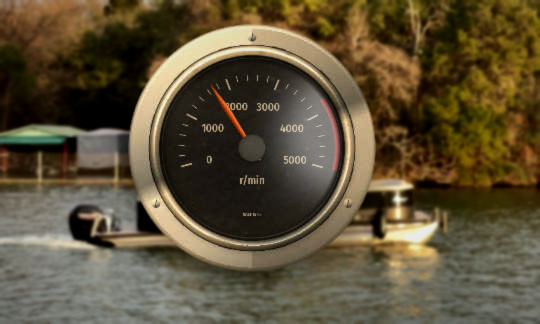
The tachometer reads {"value": 1700, "unit": "rpm"}
